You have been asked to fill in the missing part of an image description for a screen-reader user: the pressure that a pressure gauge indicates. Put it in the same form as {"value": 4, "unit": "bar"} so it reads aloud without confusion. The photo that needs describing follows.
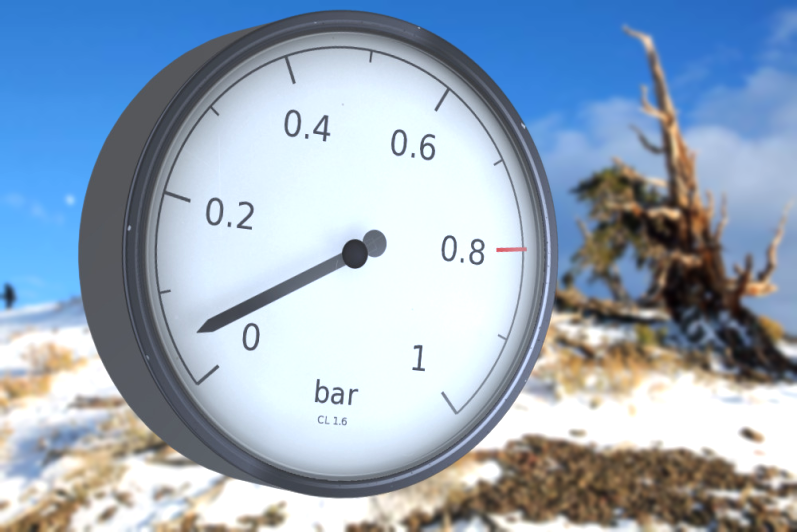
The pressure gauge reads {"value": 0.05, "unit": "bar"}
